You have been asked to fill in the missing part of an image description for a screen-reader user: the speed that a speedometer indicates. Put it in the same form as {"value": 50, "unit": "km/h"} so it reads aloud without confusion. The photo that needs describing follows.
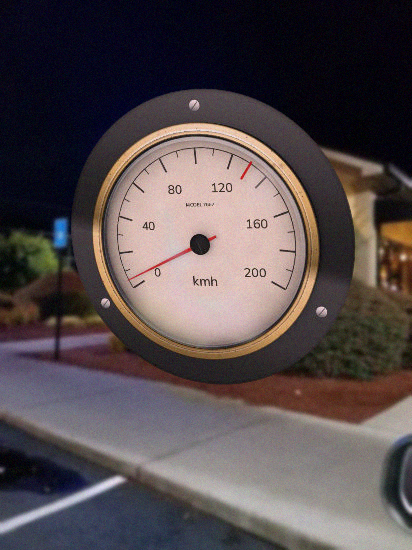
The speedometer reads {"value": 5, "unit": "km/h"}
